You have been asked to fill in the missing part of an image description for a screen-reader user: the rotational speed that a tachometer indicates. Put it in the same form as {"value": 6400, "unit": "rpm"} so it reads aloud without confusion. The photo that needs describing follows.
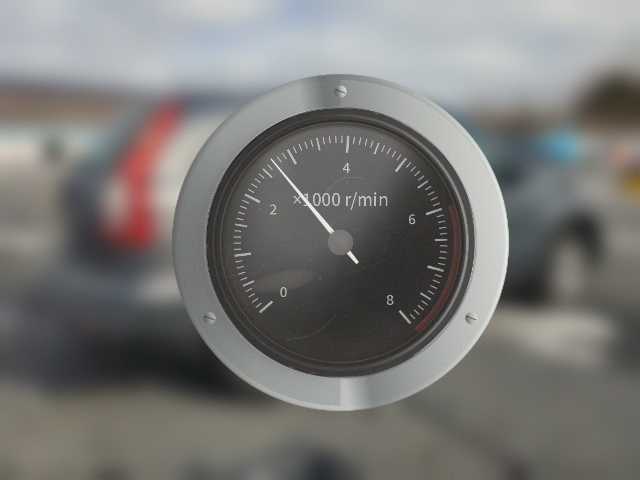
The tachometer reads {"value": 2700, "unit": "rpm"}
